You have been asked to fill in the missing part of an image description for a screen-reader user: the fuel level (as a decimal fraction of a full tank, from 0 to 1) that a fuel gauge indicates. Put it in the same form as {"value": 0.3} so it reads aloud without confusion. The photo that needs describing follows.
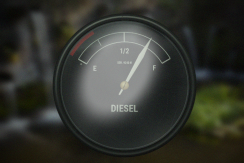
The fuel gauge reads {"value": 0.75}
